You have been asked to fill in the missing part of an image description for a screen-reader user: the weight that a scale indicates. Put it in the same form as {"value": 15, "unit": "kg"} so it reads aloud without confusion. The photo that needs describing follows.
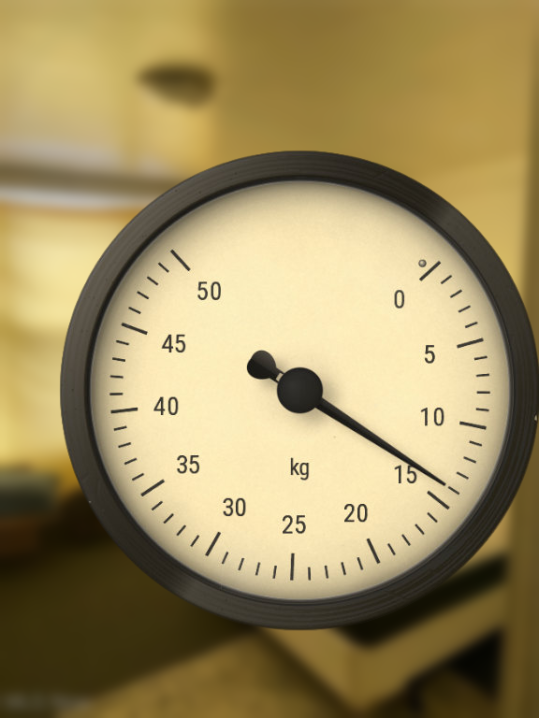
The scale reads {"value": 14, "unit": "kg"}
